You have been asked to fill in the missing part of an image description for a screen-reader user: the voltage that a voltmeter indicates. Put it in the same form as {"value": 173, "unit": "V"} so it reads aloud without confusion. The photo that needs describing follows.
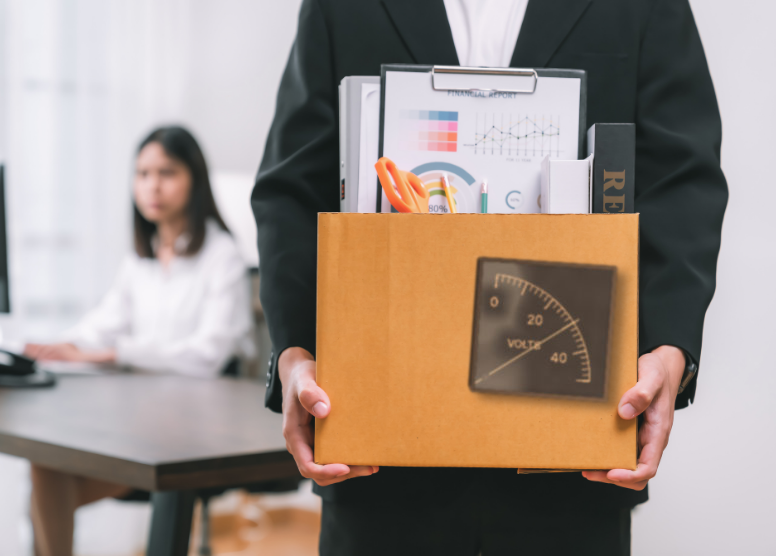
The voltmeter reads {"value": 30, "unit": "V"}
